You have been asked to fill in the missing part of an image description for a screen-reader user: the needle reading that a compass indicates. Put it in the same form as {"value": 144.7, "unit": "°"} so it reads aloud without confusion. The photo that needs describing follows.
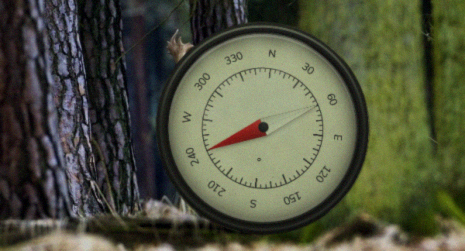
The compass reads {"value": 240, "unit": "°"}
